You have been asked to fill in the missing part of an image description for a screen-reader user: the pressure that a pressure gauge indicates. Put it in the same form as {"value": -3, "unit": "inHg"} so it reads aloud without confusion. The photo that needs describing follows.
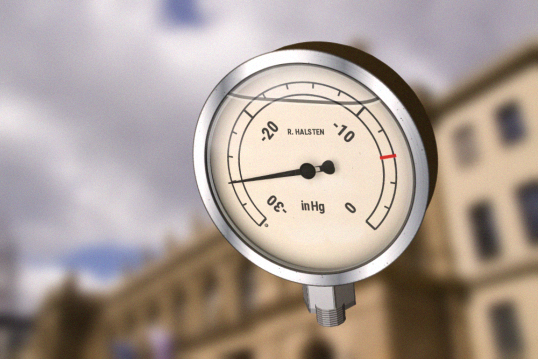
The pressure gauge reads {"value": -26, "unit": "inHg"}
